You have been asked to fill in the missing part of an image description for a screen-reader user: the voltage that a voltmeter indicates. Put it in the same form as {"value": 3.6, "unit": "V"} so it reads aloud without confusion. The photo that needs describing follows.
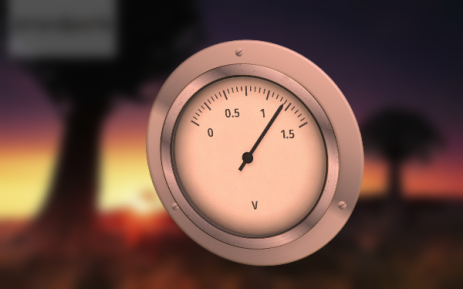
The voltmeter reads {"value": 1.2, "unit": "V"}
